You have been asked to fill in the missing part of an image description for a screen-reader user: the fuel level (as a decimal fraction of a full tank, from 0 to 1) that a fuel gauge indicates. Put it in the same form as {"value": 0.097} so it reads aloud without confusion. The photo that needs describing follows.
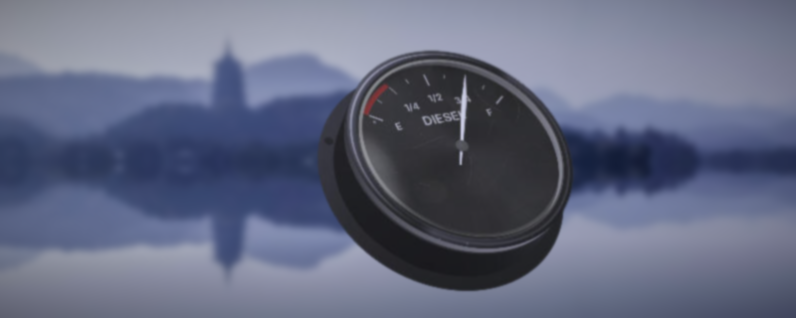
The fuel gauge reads {"value": 0.75}
